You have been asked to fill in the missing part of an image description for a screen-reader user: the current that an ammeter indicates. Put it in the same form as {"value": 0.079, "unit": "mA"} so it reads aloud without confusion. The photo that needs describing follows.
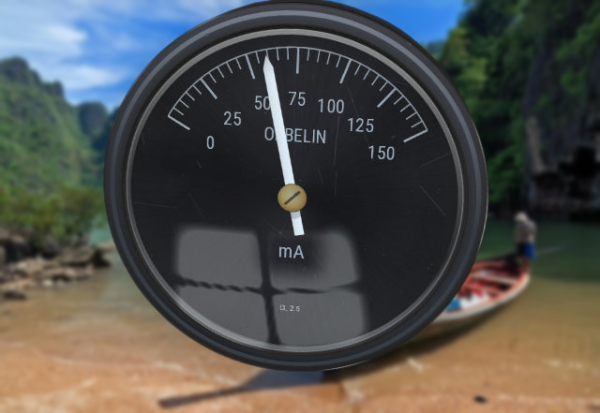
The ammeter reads {"value": 60, "unit": "mA"}
